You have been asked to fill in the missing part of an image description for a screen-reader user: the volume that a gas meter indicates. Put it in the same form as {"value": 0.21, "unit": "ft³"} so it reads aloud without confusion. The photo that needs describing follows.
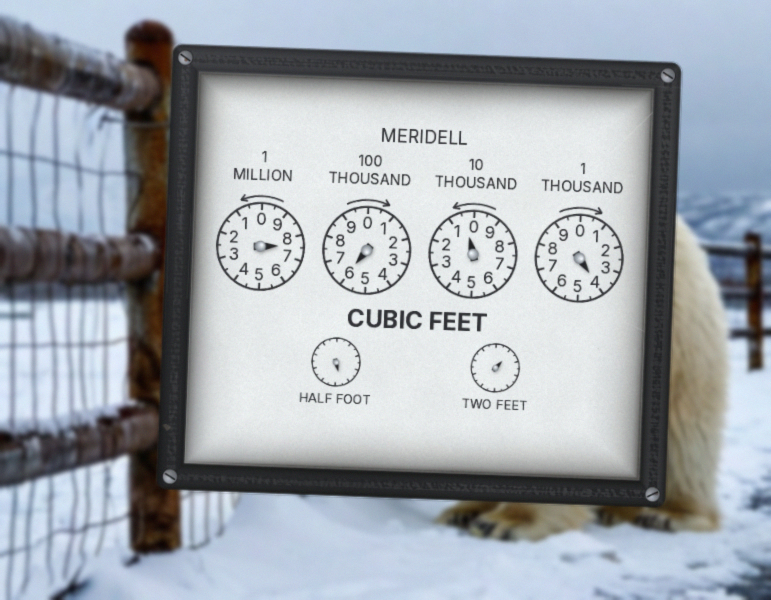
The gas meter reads {"value": 760400, "unit": "ft³"}
